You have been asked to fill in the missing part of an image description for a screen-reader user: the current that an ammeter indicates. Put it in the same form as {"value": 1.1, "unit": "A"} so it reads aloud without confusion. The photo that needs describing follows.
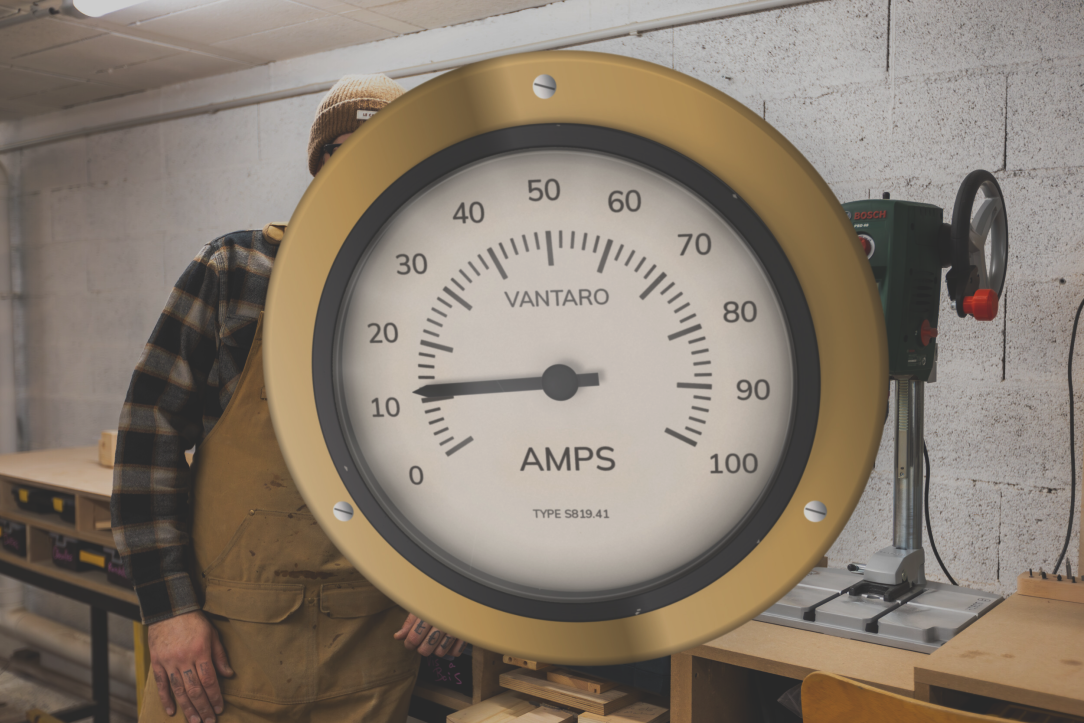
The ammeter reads {"value": 12, "unit": "A"}
